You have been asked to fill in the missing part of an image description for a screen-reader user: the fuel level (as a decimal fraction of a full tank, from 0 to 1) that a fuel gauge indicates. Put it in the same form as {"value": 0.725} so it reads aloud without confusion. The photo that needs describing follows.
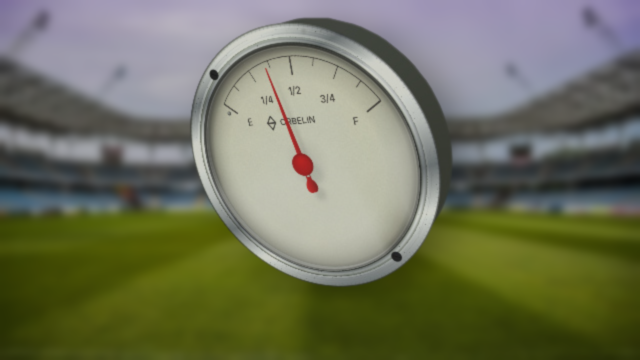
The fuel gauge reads {"value": 0.375}
